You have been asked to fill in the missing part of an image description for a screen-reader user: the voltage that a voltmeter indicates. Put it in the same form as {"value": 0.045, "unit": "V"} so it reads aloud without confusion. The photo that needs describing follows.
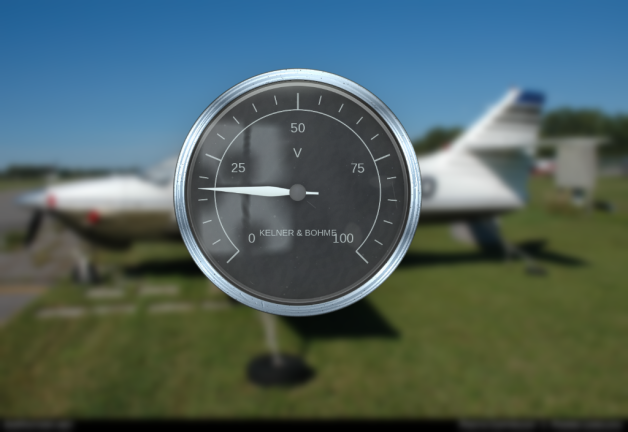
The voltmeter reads {"value": 17.5, "unit": "V"}
